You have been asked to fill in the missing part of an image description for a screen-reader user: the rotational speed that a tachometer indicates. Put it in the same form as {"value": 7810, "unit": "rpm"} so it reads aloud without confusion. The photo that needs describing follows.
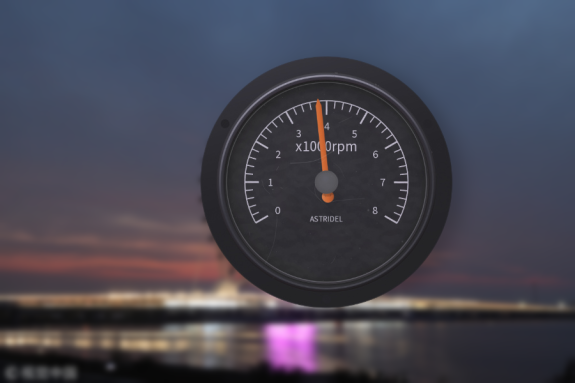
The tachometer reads {"value": 3800, "unit": "rpm"}
